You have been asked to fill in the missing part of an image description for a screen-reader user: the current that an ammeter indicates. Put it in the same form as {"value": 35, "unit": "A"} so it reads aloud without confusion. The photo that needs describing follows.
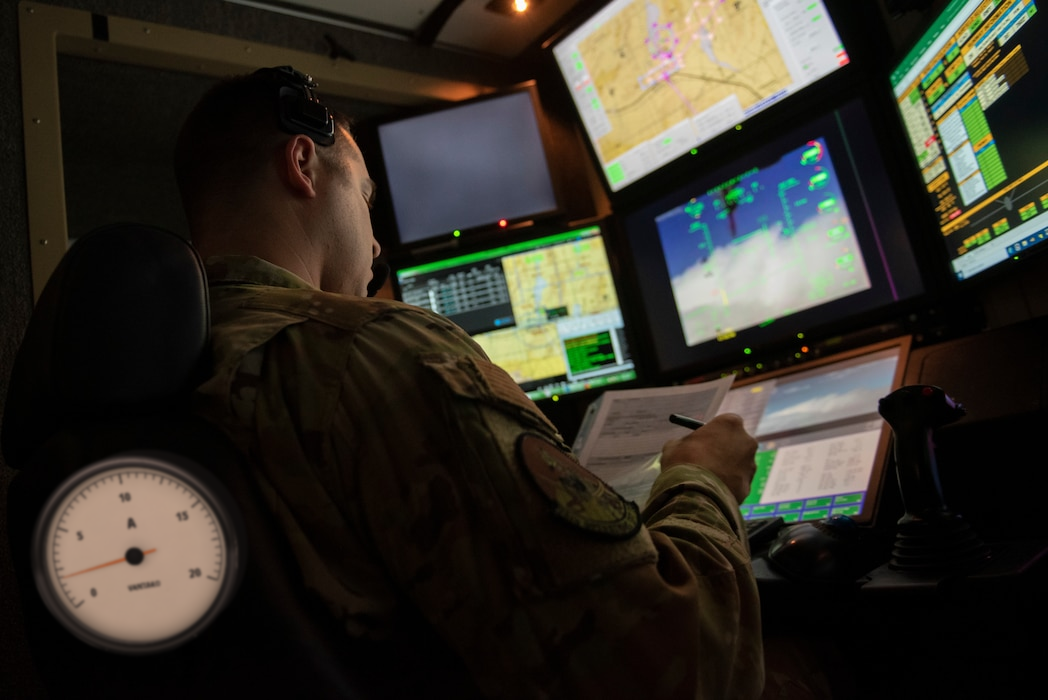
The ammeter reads {"value": 2, "unit": "A"}
